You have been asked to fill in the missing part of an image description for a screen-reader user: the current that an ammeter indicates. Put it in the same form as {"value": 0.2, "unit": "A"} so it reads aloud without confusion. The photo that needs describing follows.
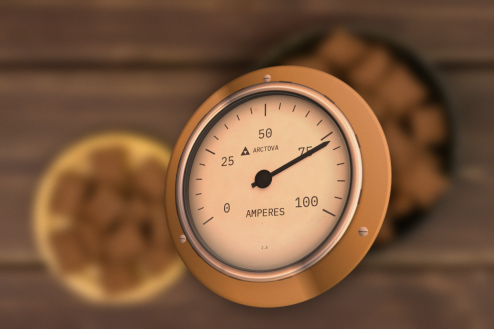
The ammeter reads {"value": 77.5, "unit": "A"}
